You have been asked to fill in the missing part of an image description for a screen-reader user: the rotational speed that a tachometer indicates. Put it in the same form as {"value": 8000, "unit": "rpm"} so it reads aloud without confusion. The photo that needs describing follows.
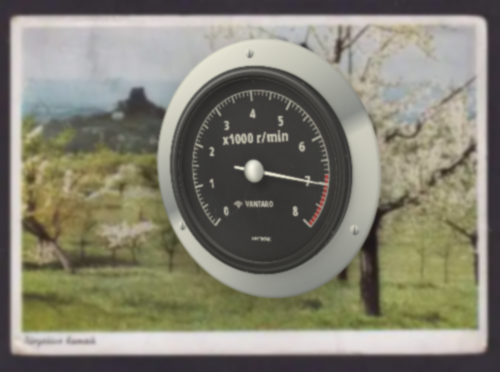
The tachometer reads {"value": 7000, "unit": "rpm"}
